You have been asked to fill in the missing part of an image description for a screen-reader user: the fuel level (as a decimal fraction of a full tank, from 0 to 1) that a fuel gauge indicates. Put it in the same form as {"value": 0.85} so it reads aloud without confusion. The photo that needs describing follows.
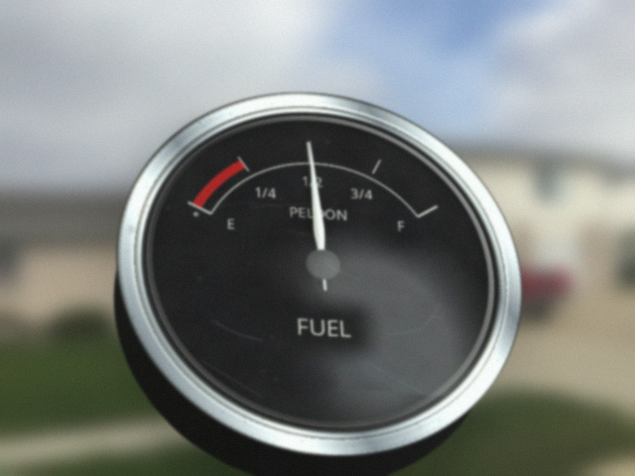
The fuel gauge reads {"value": 0.5}
